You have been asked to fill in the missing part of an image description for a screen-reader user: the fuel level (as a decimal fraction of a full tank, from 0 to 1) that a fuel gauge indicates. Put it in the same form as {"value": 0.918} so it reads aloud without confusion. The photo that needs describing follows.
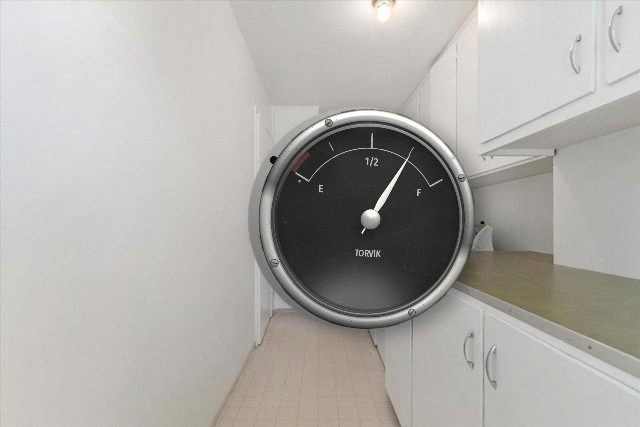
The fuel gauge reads {"value": 0.75}
